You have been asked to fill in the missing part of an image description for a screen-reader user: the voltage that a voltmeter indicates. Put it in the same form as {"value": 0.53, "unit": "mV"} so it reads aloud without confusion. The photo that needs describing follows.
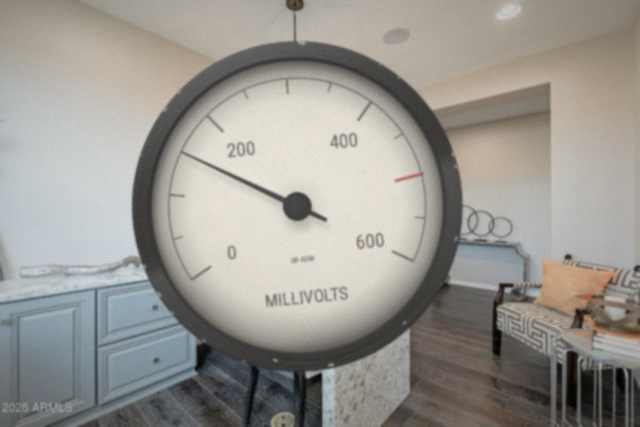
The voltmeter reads {"value": 150, "unit": "mV"}
